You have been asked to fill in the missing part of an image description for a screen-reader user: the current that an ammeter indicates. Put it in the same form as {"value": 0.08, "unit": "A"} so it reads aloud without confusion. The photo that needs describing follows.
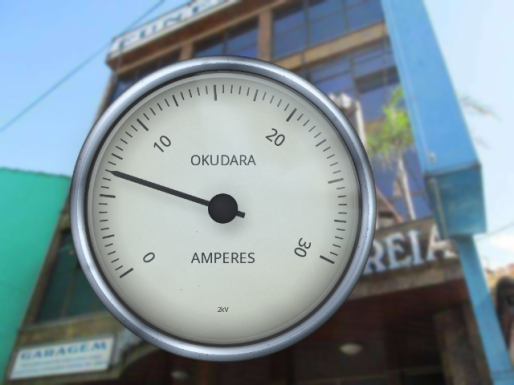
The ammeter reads {"value": 6.5, "unit": "A"}
